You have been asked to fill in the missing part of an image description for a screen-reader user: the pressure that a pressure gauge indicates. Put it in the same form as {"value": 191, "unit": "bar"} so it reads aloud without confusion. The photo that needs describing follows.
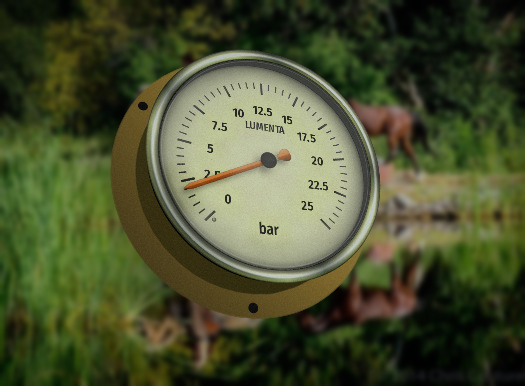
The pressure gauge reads {"value": 2, "unit": "bar"}
